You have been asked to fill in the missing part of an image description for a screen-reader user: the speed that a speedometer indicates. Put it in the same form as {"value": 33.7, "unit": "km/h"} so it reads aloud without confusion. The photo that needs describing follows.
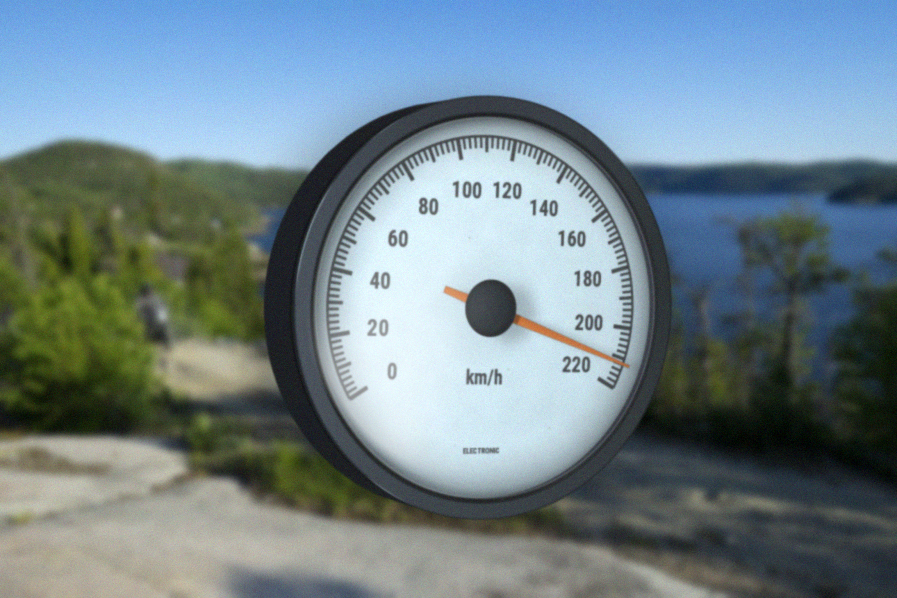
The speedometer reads {"value": 212, "unit": "km/h"}
